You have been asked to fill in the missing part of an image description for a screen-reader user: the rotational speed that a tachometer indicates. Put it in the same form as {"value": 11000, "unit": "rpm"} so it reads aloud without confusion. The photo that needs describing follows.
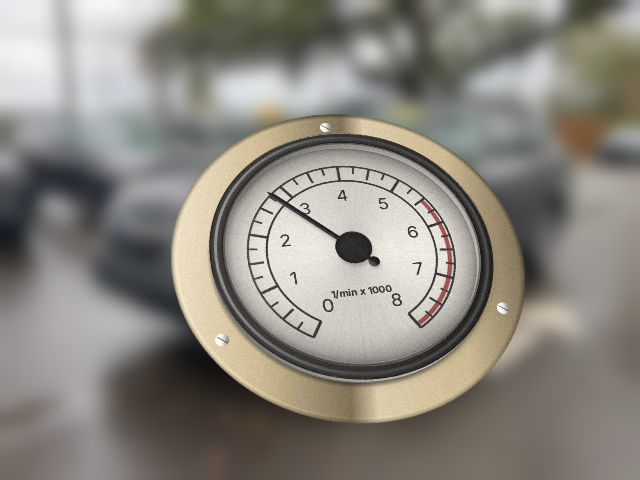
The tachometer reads {"value": 2750, "unit": "rpm"}
